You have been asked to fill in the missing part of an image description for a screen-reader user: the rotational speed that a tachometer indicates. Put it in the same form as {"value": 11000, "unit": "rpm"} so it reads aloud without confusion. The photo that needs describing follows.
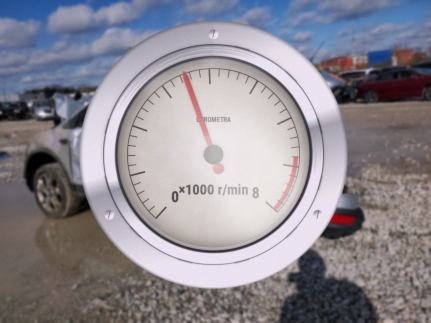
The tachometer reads {"value": 3500, "unit": "rpm"}
